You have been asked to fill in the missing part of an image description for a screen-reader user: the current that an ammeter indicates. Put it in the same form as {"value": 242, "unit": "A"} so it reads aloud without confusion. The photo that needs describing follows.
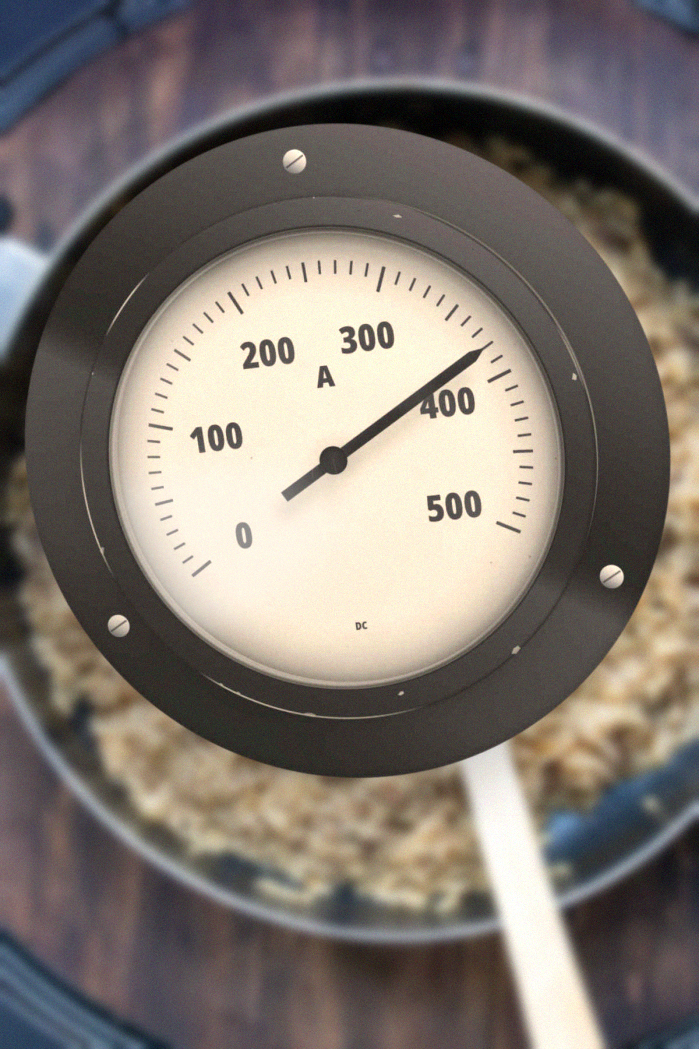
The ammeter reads {"value": 380, "unit": "A"}
